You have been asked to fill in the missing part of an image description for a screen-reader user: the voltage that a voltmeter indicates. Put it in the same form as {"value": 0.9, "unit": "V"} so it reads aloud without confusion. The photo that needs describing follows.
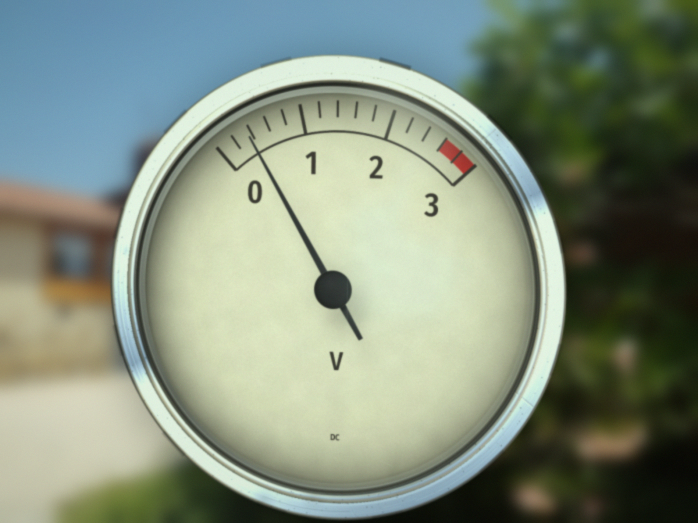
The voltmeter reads {"value": 0.4, "unit": "V"}
